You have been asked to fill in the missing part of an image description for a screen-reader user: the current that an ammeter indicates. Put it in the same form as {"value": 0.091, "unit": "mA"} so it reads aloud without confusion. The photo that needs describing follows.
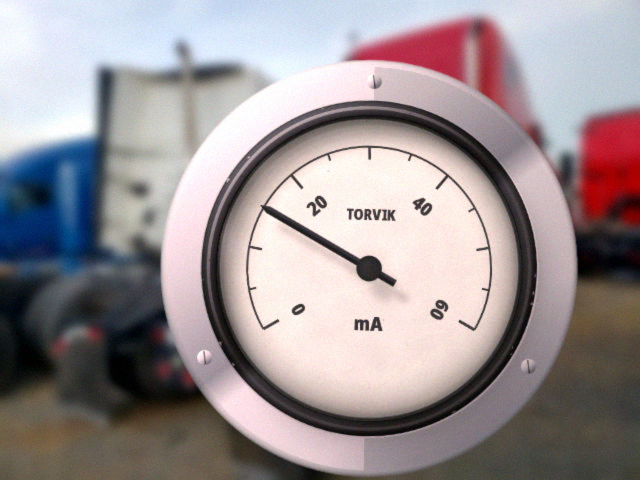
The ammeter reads {"value": 15, "unit": "mA"}
